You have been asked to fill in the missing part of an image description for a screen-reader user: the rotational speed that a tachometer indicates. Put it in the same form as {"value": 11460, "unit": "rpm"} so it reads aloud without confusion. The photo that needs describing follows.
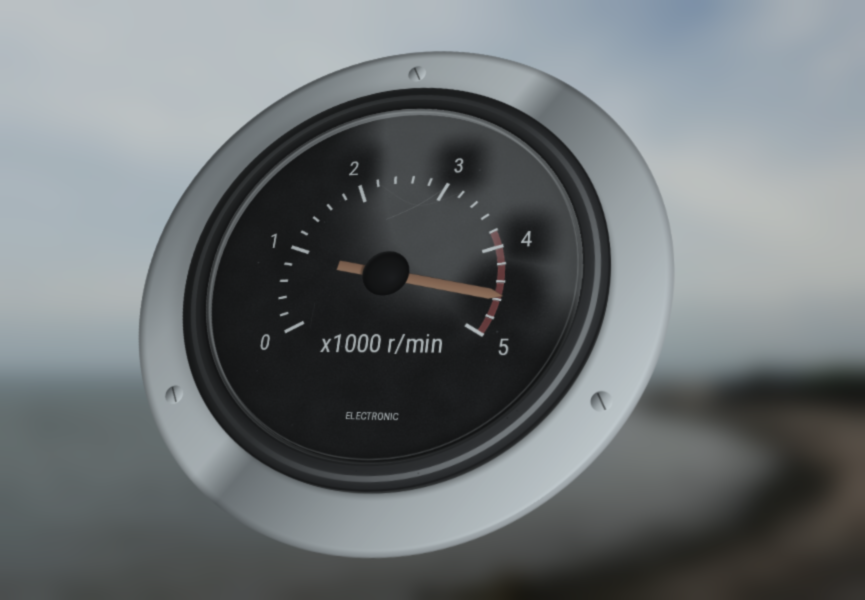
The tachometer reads {"value": 4600, "unit": "rpm"}
